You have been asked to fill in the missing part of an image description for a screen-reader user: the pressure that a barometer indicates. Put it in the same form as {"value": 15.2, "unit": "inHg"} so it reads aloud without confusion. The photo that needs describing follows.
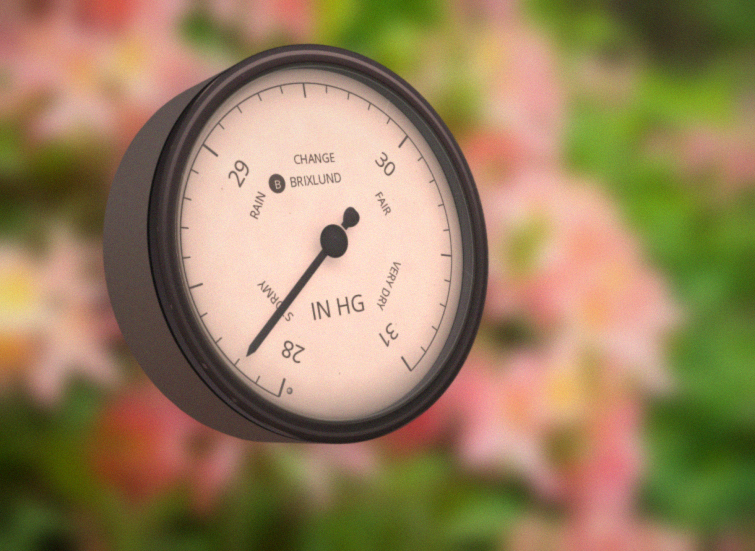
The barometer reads {"value": 28.2, "unit": "inHg"}
